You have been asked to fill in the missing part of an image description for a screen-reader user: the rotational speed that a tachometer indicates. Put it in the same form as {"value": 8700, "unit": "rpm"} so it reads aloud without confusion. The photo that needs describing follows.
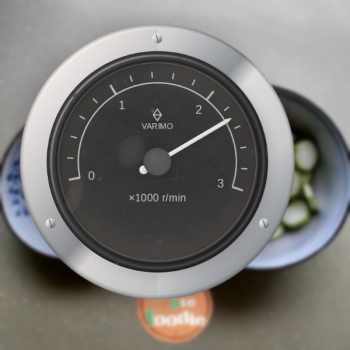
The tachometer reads {"value": 2300, "unit": "rpm"}
